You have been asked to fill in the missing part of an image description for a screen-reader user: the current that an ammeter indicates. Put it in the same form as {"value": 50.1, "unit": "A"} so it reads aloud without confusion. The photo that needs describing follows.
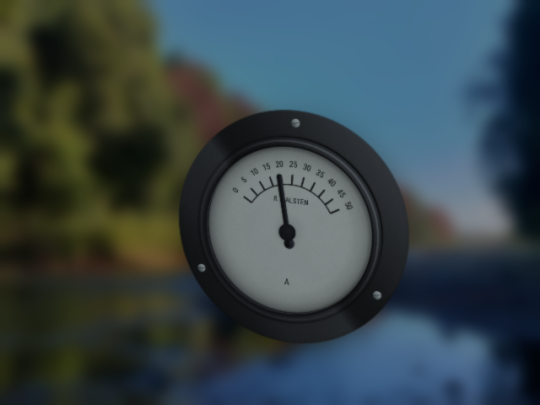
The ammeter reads {"value": 20, "unit": "A"}
